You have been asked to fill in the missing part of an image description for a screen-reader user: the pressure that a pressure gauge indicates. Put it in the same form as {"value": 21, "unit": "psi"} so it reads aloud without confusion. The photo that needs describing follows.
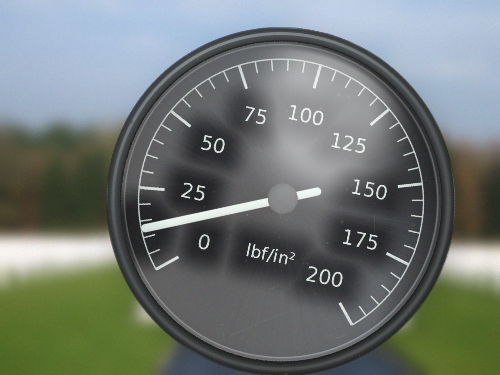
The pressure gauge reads {"value": 12.5, "unit": "psi"}
